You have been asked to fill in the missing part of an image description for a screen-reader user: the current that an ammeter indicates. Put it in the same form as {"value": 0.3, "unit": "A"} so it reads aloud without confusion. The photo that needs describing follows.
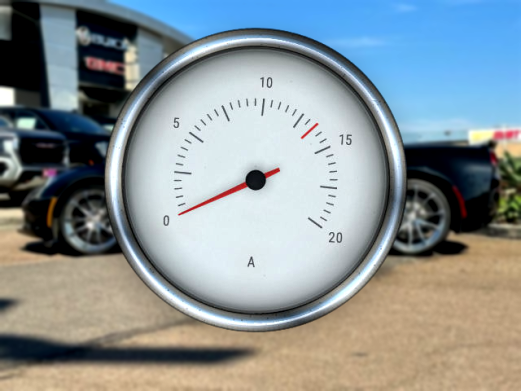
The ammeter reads {"value": 0, "unit": "A"}
